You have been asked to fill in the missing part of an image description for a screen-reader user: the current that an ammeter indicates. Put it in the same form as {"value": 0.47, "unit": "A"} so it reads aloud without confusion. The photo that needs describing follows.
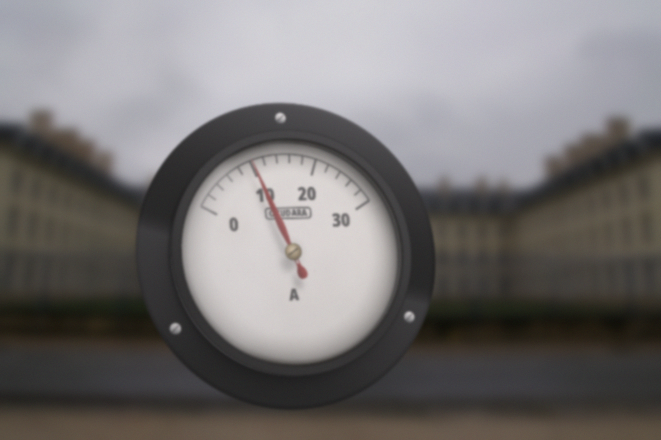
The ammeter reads {"value": 10, "unit": "A"}
